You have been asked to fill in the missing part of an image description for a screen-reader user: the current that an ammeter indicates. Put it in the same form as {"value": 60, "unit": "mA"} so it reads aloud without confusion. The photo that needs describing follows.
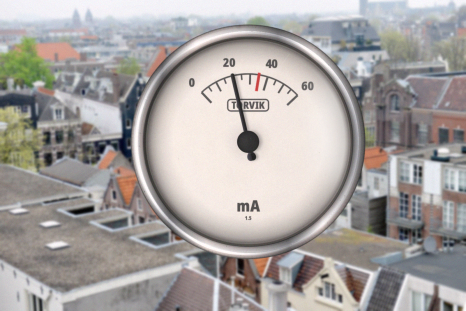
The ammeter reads {"value": 20, "unit": "mA"}
